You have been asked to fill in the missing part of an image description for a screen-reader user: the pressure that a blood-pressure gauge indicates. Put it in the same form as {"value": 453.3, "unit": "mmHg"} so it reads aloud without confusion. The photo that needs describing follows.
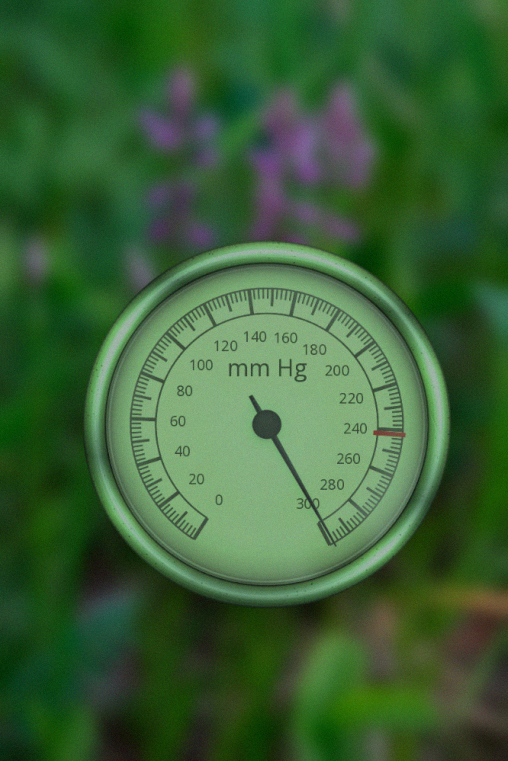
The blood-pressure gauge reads {"value": 298, "unit": "mmHg"}
